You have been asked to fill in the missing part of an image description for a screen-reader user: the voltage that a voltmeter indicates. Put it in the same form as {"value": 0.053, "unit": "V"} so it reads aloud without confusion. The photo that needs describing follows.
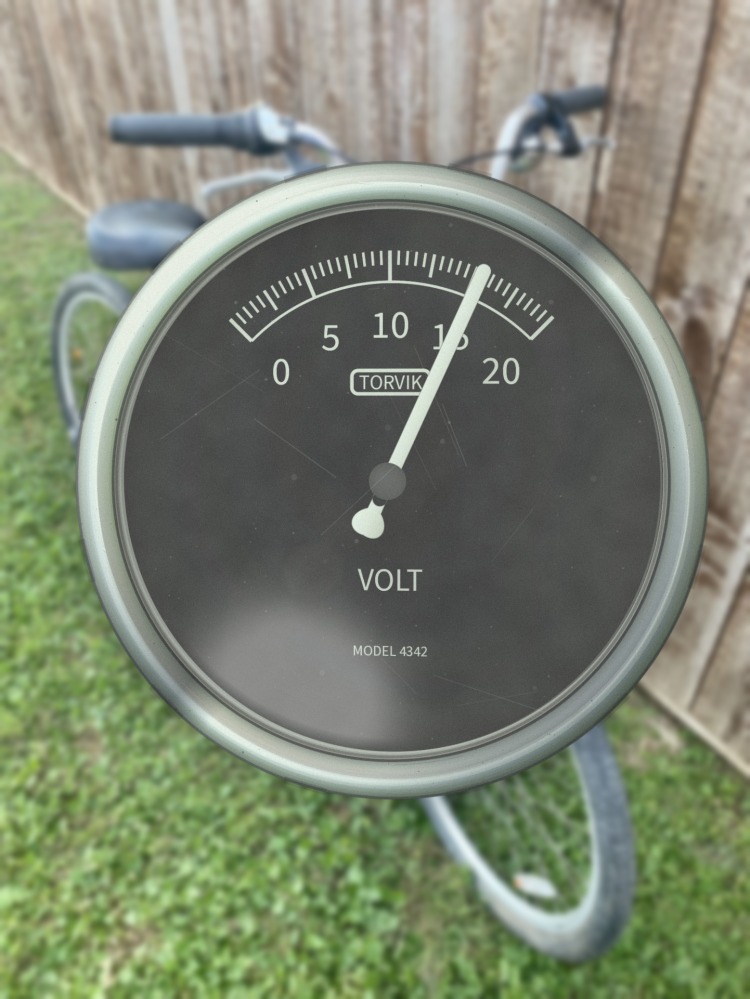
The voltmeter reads {"value": 15.5, "unit": "V"}
